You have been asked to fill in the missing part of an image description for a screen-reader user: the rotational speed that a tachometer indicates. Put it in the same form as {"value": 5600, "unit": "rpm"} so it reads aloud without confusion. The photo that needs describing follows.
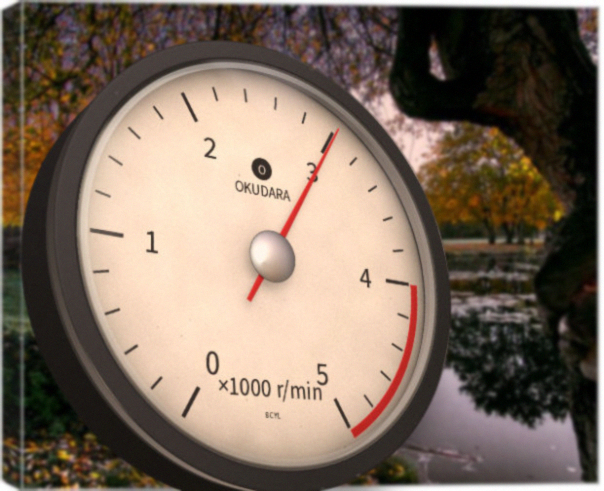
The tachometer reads {"value": 3000, "unit": "rpm"}
